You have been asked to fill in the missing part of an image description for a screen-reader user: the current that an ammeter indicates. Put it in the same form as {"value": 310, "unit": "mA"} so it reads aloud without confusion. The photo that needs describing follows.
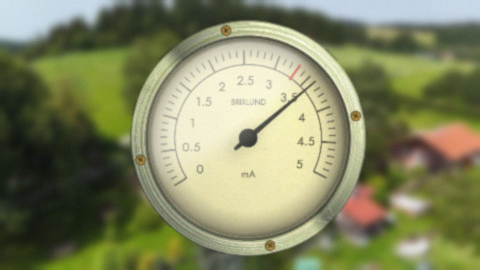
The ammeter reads {"value": 3.6, "unit": "mA"}
